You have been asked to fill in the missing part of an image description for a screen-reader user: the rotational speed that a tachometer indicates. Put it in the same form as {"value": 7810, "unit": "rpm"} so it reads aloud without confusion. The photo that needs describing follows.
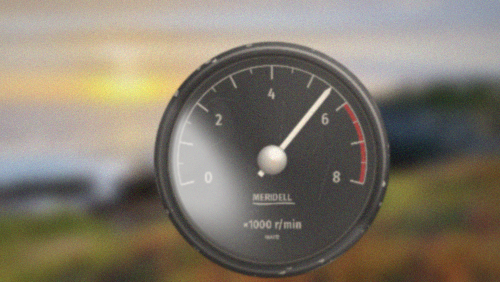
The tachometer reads {"value": 5500, "unit": "rpm"}
